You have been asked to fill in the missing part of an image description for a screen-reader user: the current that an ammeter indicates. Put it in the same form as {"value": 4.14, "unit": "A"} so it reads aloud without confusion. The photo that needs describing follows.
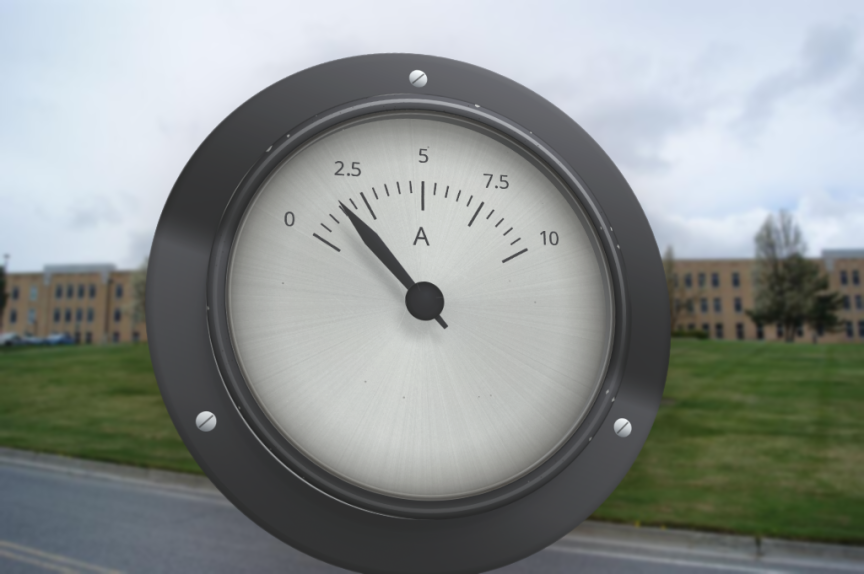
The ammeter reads {"value": 1.5, "unit": "A"}
